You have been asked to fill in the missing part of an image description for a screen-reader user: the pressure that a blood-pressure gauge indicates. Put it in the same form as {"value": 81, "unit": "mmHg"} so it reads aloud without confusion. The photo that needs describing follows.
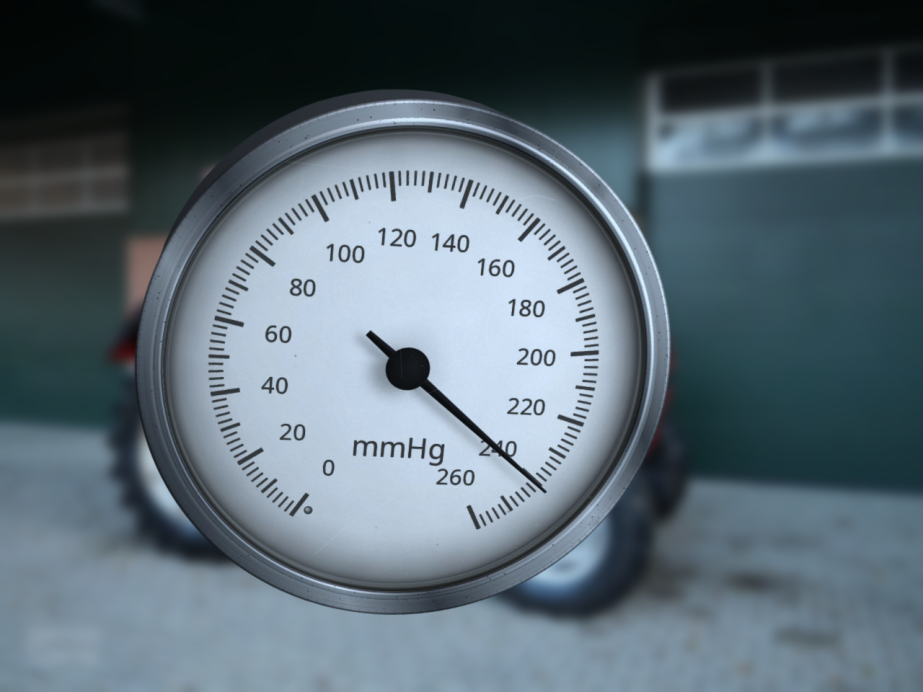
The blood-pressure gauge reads {"value": 240, "unit": "mmHg"}
